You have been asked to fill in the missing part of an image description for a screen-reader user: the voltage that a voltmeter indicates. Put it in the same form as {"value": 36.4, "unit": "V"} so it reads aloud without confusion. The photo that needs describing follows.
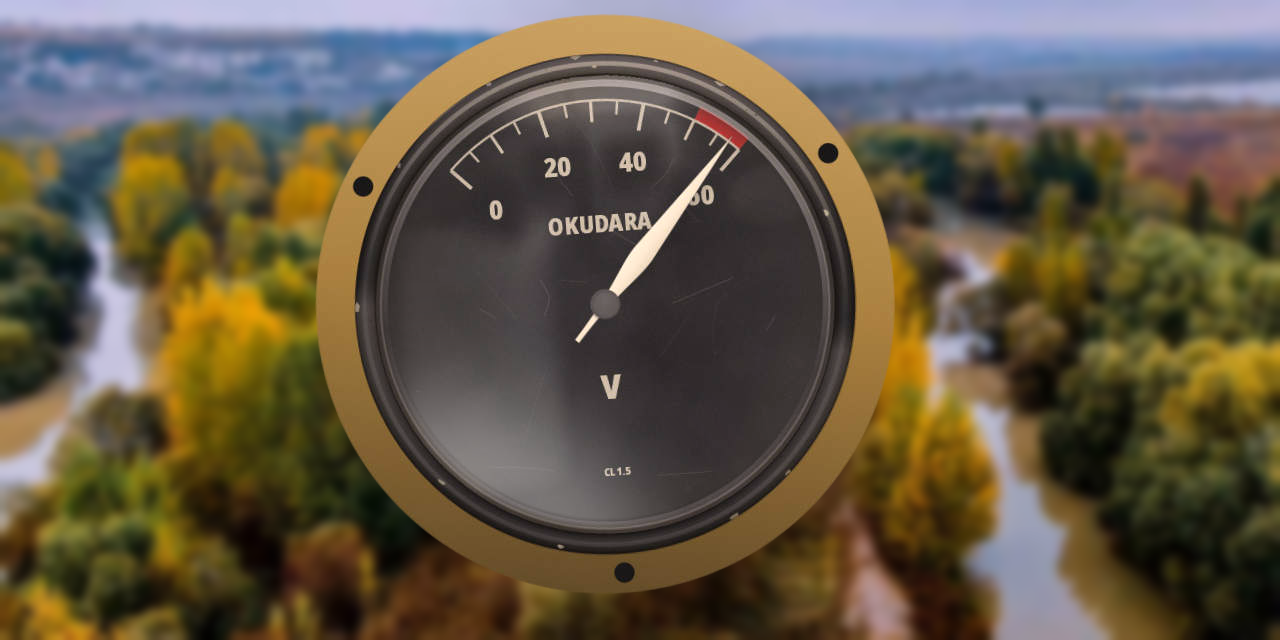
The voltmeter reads {"value": 57.5, "unit": "V"}
